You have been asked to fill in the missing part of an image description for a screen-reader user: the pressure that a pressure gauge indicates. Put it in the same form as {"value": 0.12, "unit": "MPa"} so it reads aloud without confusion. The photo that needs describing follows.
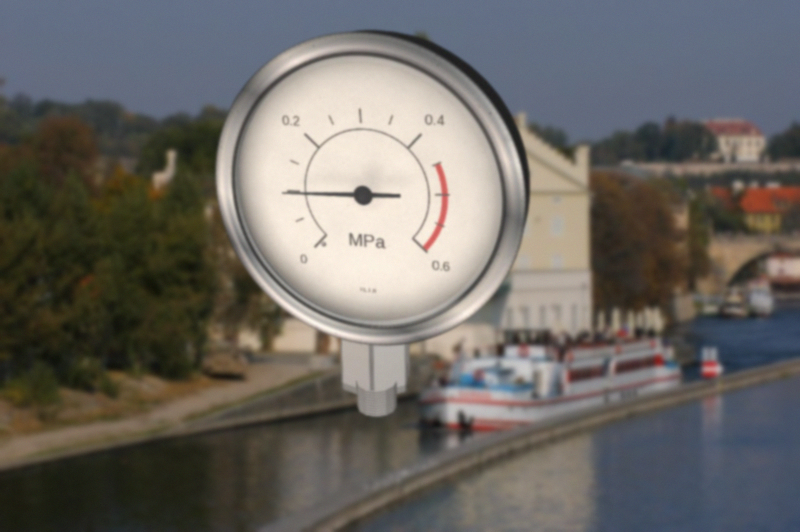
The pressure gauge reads {"value": 0.1, "unit": "MPa"}
